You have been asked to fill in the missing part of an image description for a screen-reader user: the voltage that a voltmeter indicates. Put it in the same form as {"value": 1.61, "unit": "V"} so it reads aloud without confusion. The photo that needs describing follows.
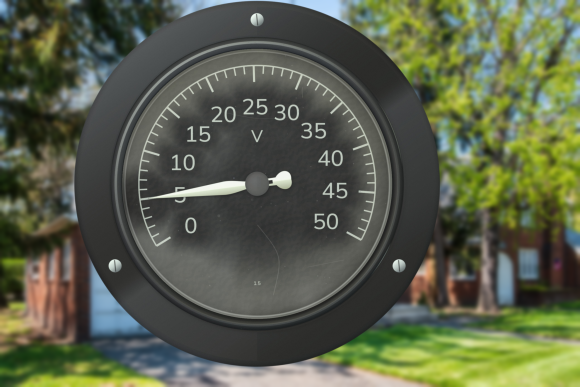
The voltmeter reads {"value": 5, "unit": "V"}
